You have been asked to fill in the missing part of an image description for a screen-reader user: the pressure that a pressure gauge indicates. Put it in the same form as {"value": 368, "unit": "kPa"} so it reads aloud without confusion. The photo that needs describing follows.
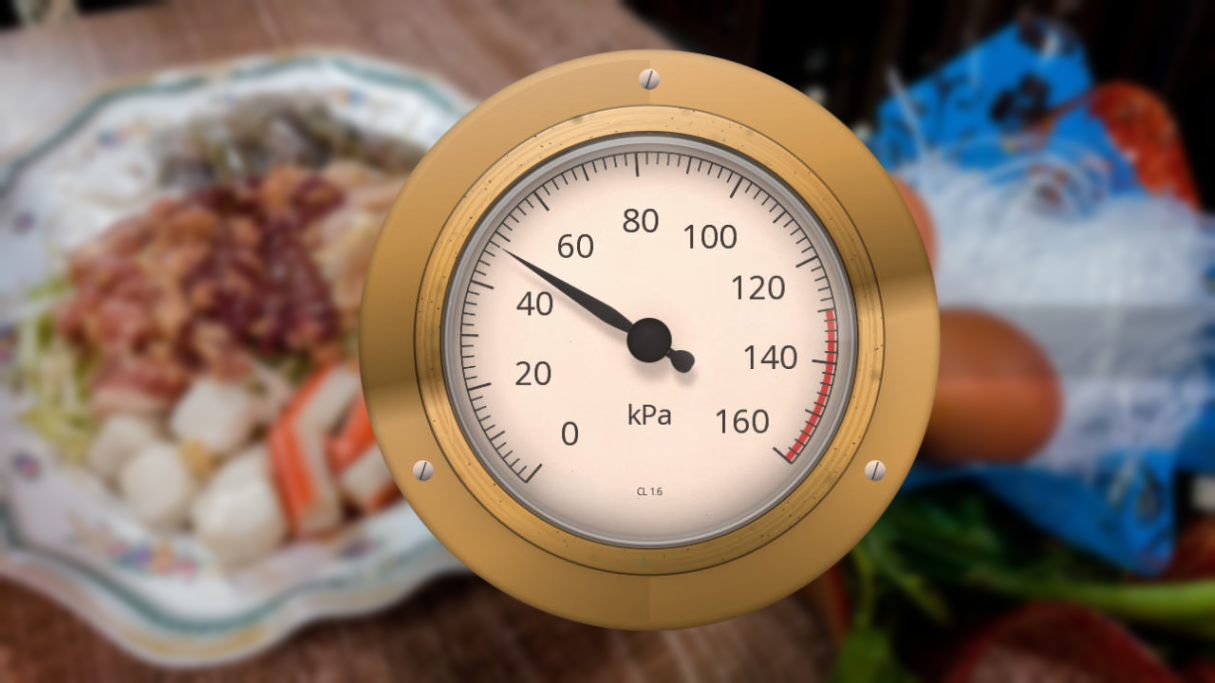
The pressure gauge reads {"value": 48, "unit": "kPa"}
